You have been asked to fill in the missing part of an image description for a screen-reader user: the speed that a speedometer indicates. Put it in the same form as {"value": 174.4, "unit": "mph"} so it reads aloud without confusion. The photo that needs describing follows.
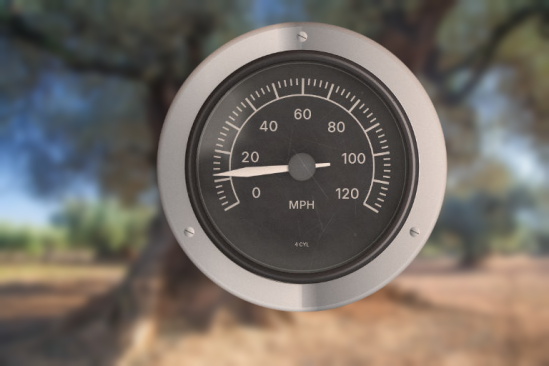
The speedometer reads {"value": 12, "unit": "mph"}
